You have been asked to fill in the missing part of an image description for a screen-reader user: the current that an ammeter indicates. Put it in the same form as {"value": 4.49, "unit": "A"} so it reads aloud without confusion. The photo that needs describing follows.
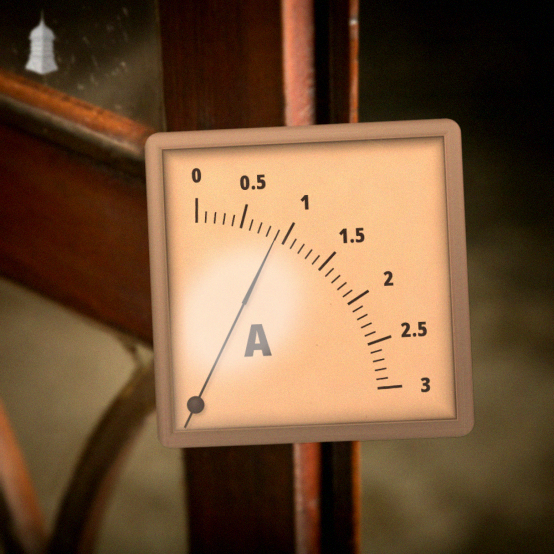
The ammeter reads {"value": 0.9, "unit": "A"}
